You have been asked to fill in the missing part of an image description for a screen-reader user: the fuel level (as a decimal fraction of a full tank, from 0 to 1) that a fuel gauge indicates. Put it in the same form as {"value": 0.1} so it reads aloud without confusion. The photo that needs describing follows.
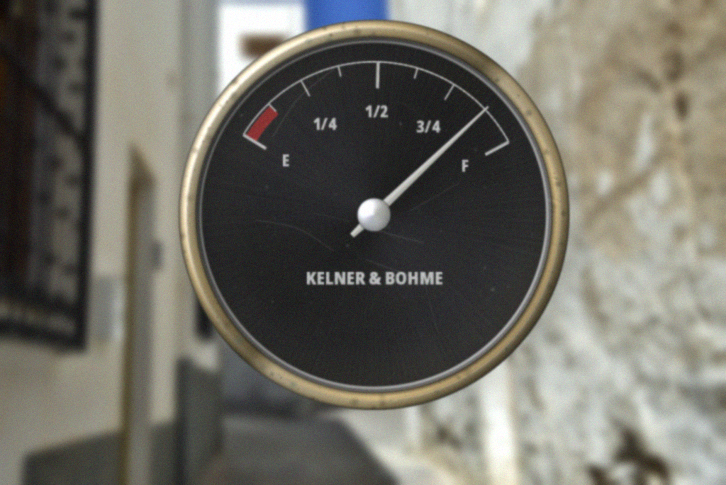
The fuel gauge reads {"value": 0.875}
